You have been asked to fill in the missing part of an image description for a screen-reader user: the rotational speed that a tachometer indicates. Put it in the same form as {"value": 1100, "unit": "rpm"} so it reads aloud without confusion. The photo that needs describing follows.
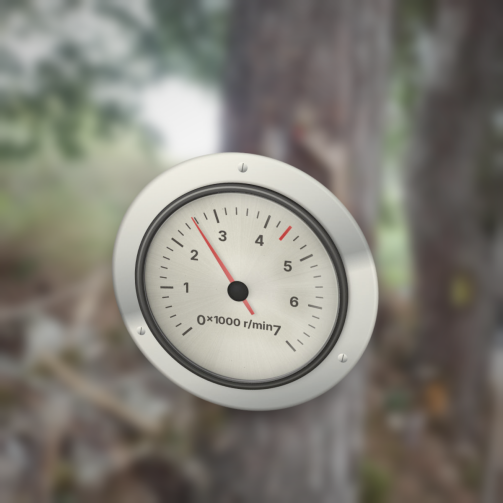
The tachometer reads {"value": 2600, "unit": "rpm"}
